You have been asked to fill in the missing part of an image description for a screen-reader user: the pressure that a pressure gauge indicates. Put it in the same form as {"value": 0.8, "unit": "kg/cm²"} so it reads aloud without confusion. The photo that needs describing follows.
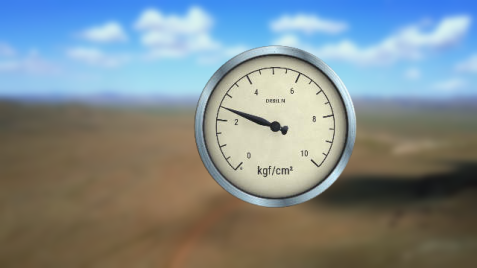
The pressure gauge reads {"value": 2.5, "unit": "kg/cm²"}
